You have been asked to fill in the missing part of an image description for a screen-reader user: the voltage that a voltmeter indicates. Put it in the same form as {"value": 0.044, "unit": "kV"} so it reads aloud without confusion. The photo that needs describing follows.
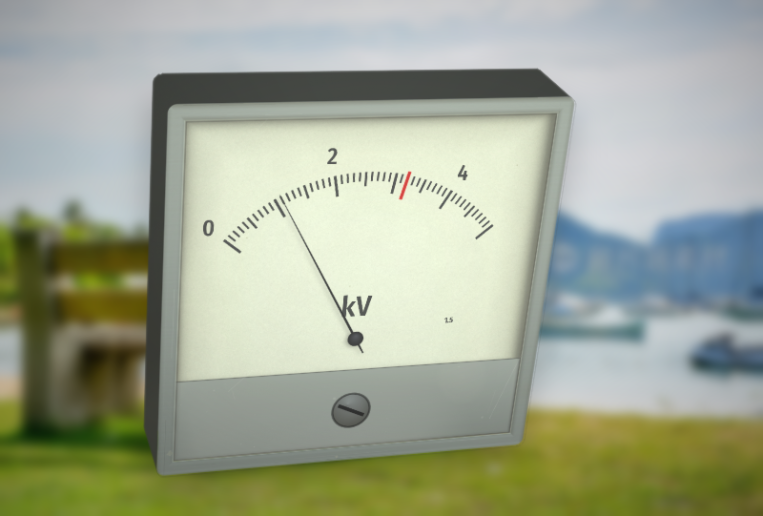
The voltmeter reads {"value": 1.1, "unit": "kV"}
